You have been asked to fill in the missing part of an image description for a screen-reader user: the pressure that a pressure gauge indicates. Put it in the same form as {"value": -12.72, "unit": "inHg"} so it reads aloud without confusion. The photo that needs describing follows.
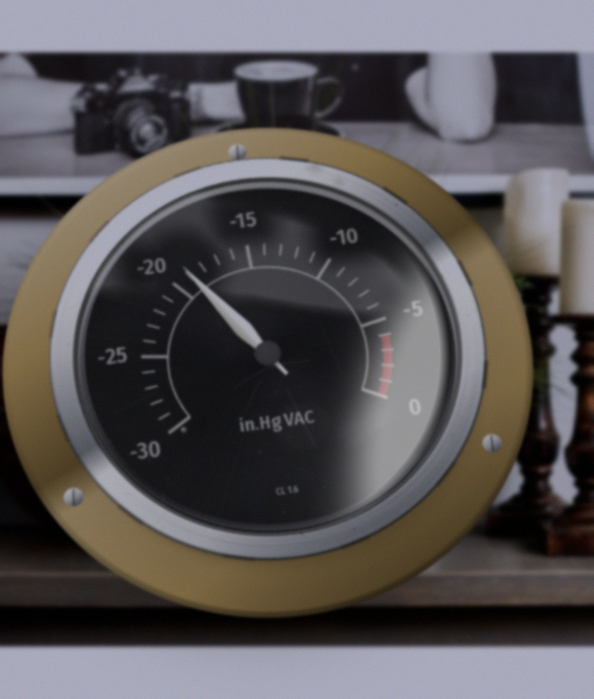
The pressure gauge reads {"value": -19, "unit": "inHg"}
